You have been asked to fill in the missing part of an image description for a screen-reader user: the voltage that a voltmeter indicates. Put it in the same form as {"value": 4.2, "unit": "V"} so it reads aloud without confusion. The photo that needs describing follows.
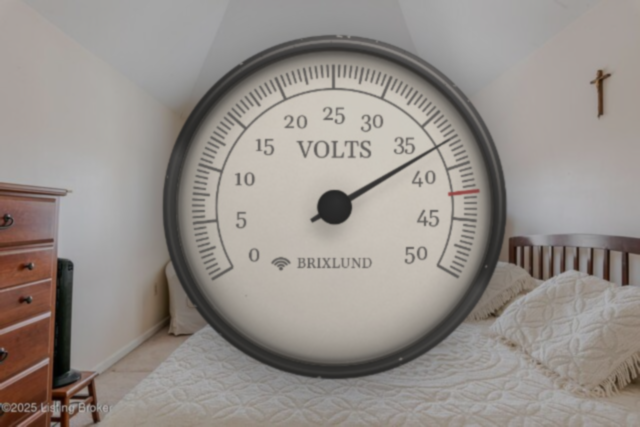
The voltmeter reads {"value": 37.5, "unit": "V"}
